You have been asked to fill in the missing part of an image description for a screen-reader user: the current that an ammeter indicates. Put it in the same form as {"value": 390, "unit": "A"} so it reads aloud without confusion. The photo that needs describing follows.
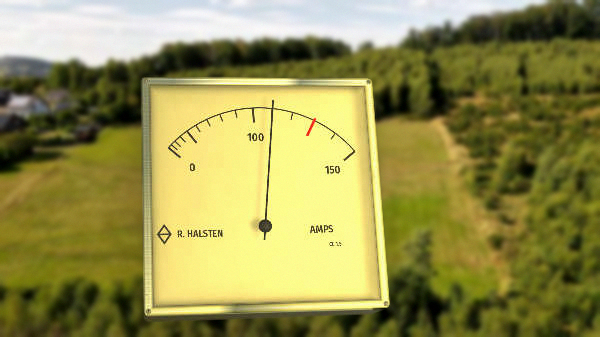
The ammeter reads {"value": 110, "unit": "A"}
